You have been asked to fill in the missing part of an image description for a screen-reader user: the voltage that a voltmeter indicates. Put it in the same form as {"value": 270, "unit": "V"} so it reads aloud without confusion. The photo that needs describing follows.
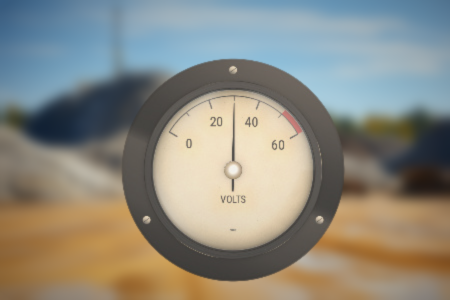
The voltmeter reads {"value": 30, "unit": "V"}
